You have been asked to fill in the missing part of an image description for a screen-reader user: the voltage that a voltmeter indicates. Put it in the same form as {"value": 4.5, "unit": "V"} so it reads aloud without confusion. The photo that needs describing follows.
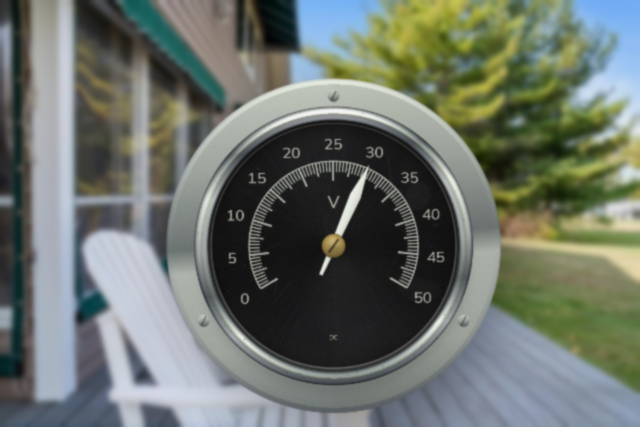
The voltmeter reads {"value": 30, "unit": "V"}
